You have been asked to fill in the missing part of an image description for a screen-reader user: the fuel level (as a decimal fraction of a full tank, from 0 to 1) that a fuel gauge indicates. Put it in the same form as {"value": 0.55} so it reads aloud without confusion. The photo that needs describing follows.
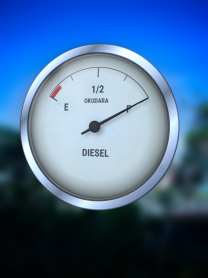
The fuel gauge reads {"value": 1}
